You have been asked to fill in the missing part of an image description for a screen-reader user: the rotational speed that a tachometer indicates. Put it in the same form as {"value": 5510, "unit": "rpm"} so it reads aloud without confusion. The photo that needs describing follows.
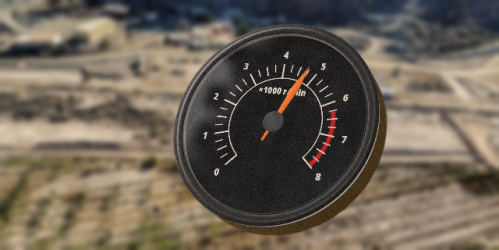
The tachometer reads {"value": 4750, "unit": "rpm"}
